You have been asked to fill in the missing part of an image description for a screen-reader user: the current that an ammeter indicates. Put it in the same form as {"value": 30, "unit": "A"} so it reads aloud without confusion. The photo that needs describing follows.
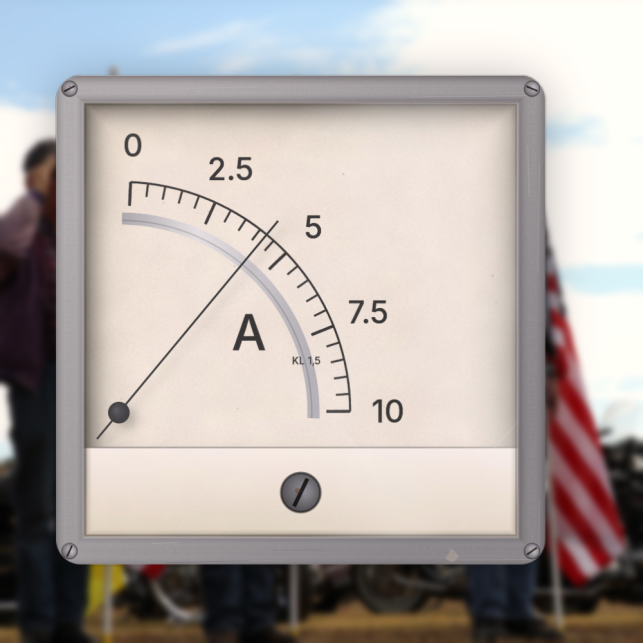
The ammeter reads {"value": 4.25, "unit": "A"}
